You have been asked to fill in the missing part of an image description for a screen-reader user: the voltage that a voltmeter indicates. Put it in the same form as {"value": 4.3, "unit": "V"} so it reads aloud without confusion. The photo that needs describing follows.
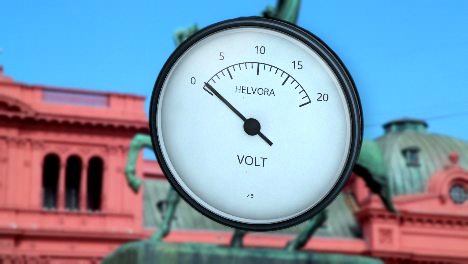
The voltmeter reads {"value": 1, "unit": "V"}
